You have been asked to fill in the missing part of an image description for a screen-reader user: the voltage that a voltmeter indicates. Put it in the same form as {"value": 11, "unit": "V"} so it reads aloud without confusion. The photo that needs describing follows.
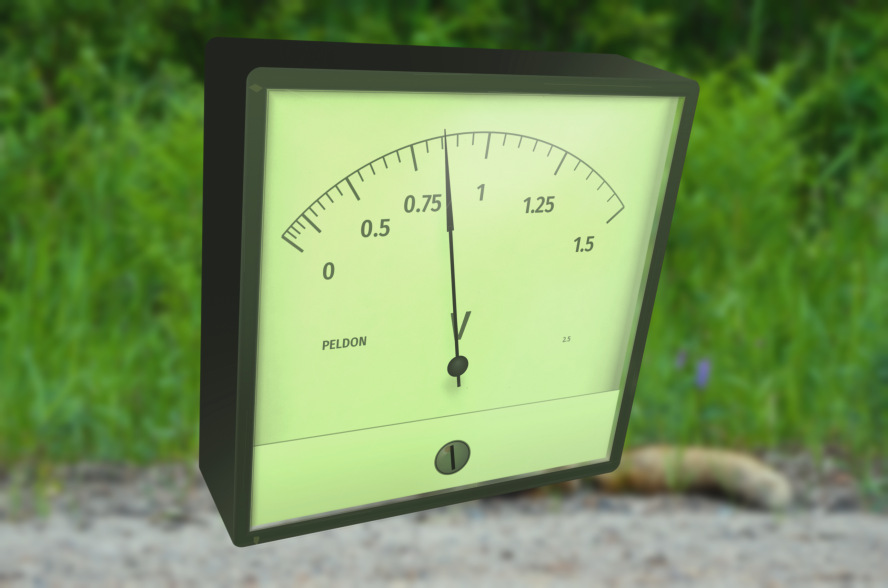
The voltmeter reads {"value": 0.85, "unit": "V"}
